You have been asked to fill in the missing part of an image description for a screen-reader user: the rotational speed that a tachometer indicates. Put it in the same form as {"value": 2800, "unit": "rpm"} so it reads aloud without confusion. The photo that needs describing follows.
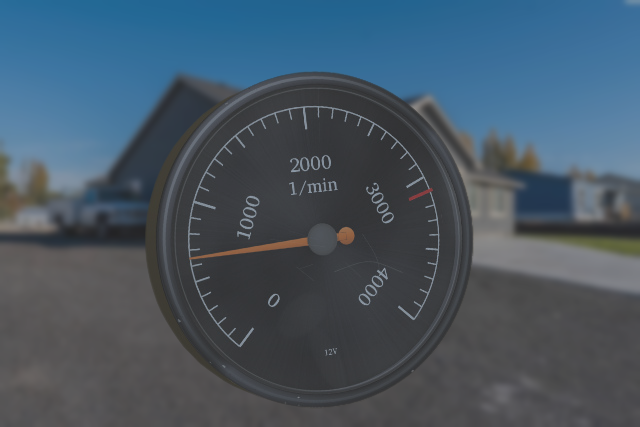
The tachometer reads {"value": 650, "unit": "rpm"}
